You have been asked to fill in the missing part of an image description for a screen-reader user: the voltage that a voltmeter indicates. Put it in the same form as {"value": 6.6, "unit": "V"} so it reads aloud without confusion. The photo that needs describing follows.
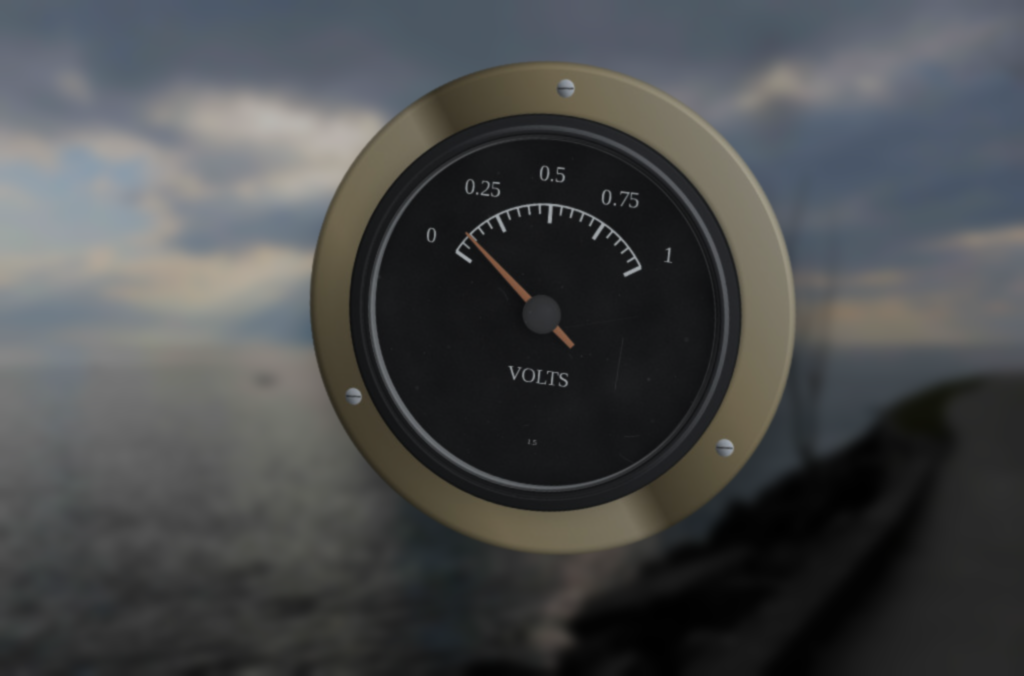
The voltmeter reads {"value": 0.1, "unit": "V"}
